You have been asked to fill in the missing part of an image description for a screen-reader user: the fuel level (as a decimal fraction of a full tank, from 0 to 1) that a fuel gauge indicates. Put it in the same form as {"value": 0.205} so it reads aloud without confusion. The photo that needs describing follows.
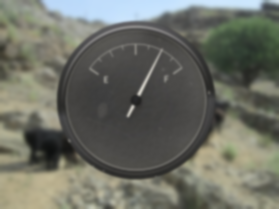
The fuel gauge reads {"value": 0.75}
